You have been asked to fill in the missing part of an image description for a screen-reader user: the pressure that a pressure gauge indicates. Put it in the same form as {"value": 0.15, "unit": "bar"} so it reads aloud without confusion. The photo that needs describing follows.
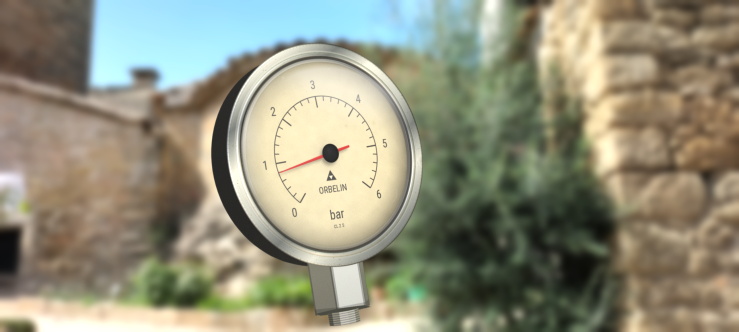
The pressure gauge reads {"value": 0.8, "unit": "bar"}
